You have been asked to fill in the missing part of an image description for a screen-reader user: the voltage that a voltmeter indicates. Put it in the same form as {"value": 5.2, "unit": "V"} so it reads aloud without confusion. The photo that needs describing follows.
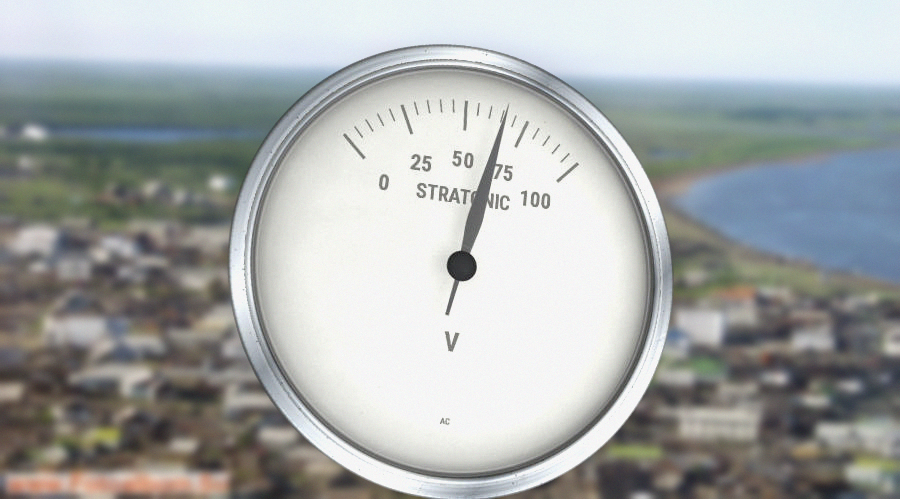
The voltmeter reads {"value": 65, "unit": "V"}
